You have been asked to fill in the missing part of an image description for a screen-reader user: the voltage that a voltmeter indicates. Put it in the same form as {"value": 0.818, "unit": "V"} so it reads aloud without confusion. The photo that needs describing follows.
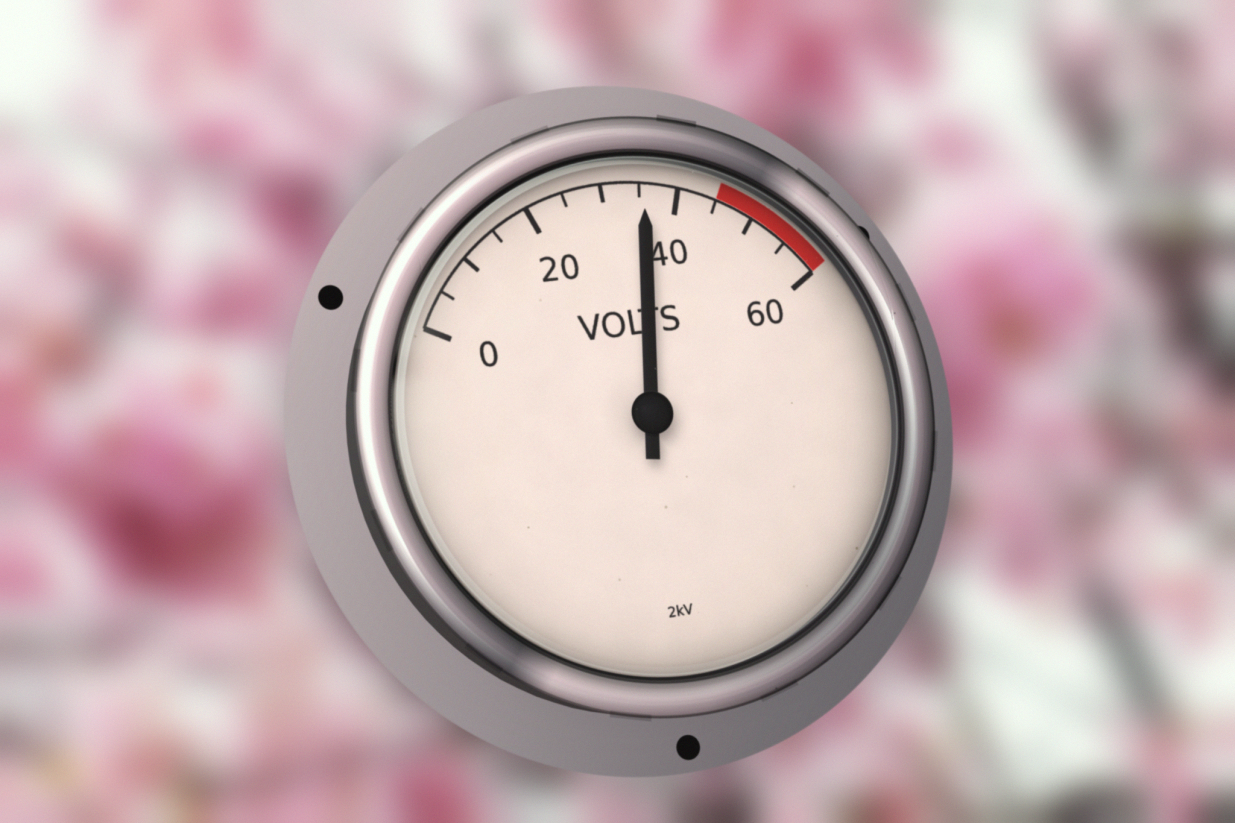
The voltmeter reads {"value": 35, "unit": "V"}
